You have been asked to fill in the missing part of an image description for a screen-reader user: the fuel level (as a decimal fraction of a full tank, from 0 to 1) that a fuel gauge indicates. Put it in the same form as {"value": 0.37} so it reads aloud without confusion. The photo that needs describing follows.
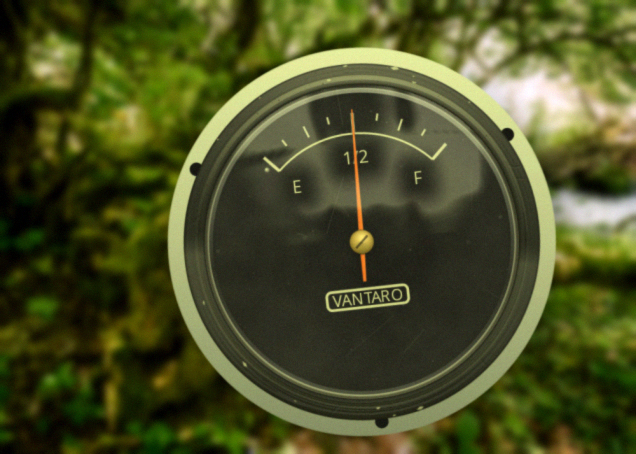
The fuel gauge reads {"value": 0.5}
